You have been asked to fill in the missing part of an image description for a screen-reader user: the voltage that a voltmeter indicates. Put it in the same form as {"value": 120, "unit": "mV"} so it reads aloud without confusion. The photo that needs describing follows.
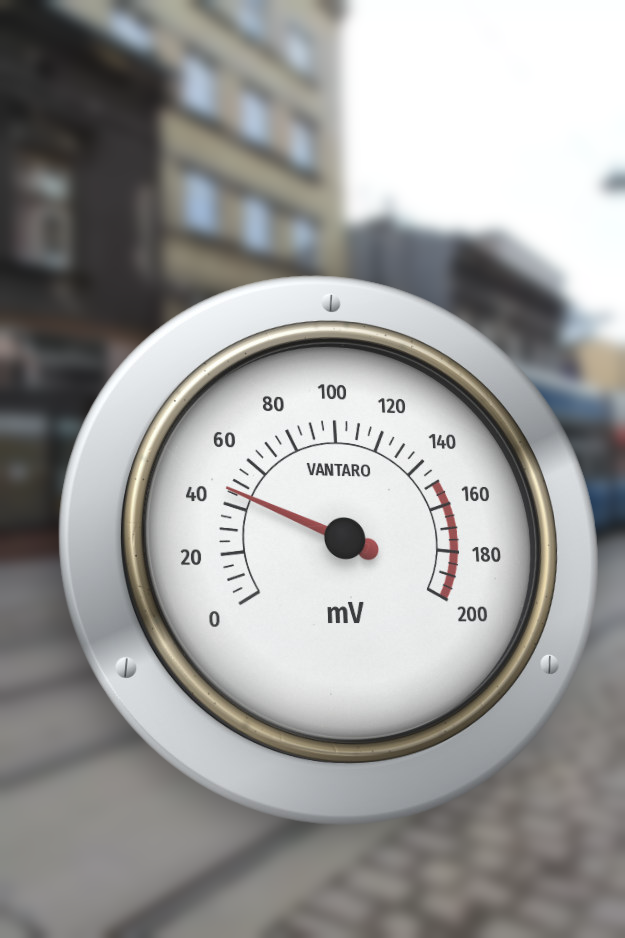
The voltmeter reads {"value": 45, "unit": "mV"}
